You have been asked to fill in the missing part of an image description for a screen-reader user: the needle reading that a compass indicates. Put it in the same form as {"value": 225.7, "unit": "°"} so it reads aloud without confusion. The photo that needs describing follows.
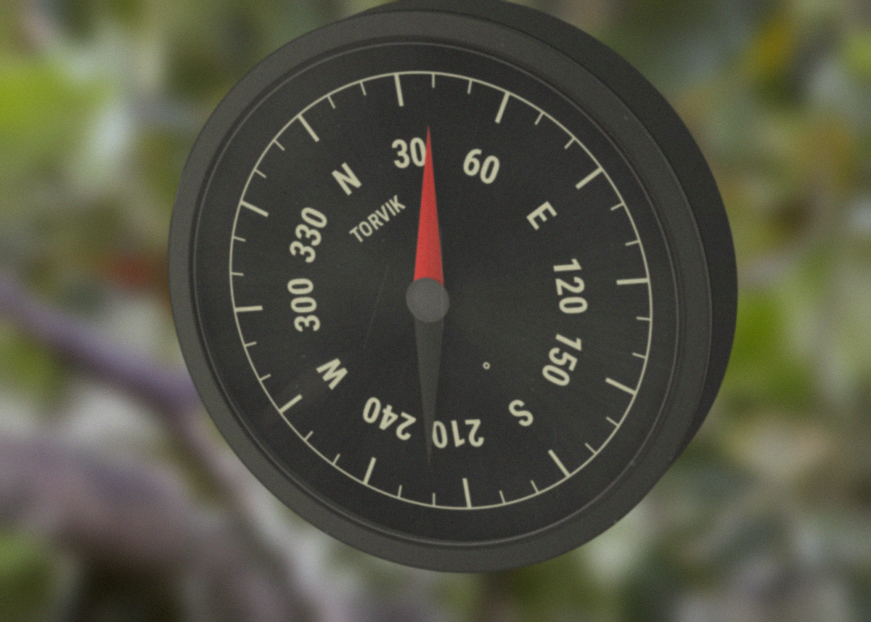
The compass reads {"value": 40, "unit": "°"}
